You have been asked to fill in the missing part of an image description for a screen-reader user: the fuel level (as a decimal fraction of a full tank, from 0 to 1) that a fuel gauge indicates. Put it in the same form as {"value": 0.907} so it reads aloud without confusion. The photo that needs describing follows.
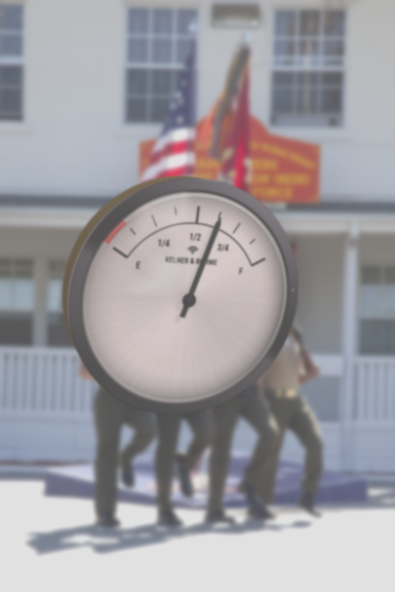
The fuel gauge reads {"value": 0.625}
